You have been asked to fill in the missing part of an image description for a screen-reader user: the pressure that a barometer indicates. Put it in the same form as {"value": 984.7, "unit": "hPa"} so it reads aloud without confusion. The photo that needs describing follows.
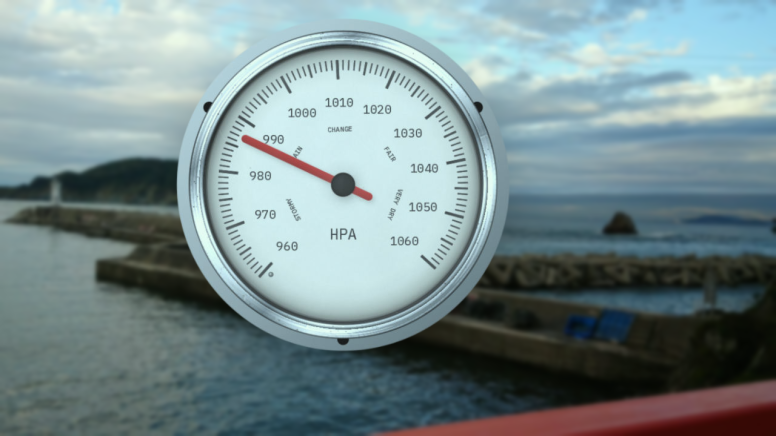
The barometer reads {"value": 987, "unit": "hPa"}
